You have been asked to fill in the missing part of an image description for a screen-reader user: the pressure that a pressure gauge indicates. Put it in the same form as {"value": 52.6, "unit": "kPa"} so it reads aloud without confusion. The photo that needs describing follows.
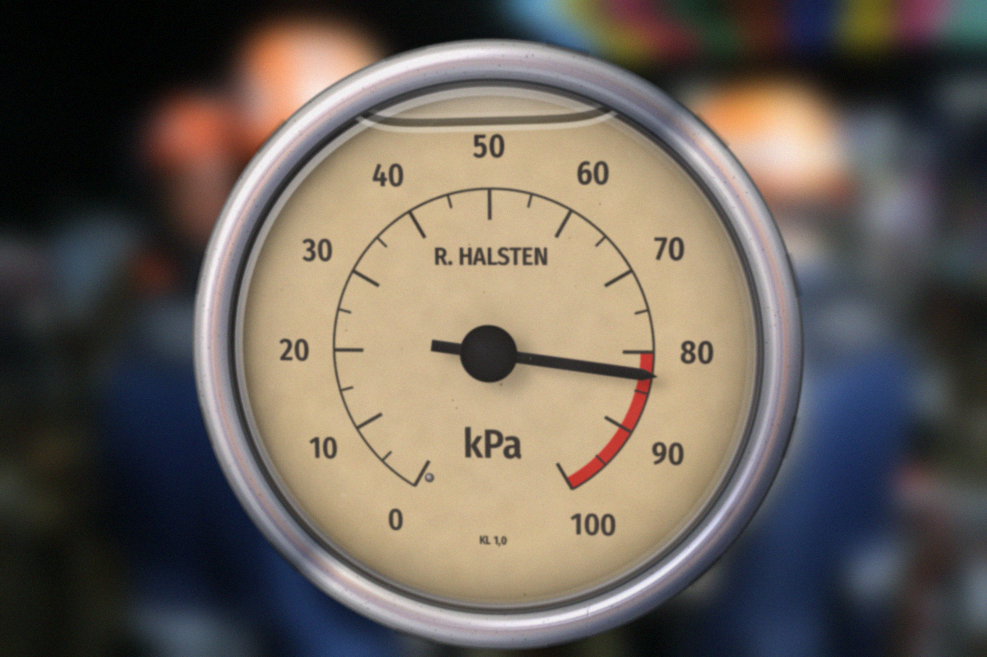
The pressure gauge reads {"value": 82.5, "unit": "kPa"}
